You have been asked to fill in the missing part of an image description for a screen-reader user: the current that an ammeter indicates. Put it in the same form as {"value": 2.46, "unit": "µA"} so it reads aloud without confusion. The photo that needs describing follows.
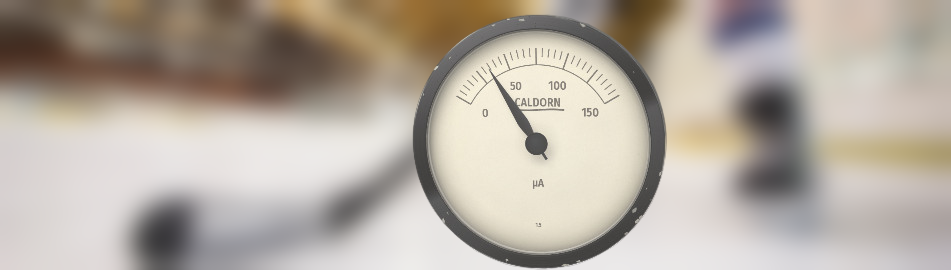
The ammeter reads {"value": 35, "unit": "µA"}
